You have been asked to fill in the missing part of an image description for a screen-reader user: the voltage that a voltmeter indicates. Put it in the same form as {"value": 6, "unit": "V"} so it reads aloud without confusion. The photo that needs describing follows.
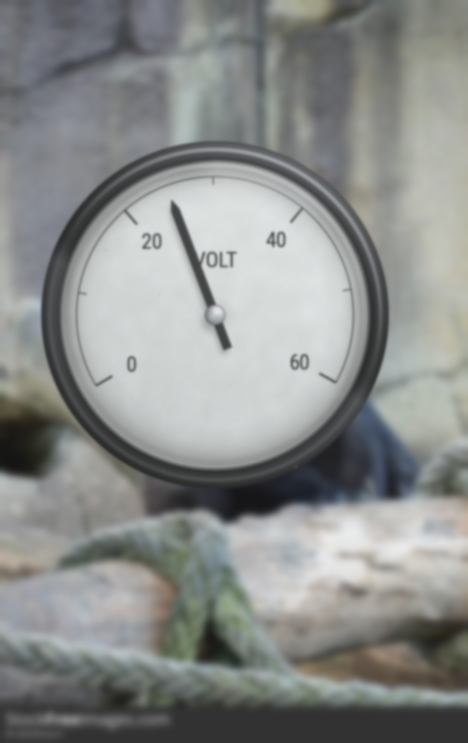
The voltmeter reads {"value": 25, "unit": "V"}
